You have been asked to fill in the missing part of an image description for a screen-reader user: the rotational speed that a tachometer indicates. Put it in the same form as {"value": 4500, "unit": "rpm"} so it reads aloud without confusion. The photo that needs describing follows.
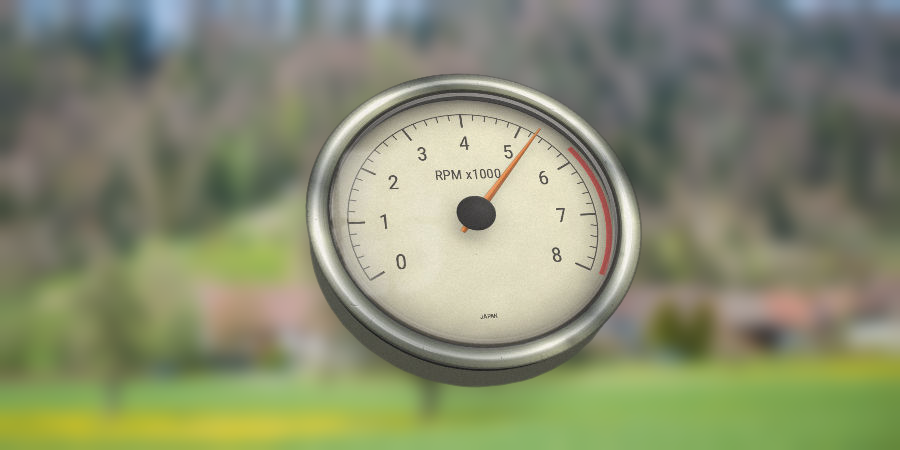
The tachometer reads {"value": 5300, "unit": "rpm"}
